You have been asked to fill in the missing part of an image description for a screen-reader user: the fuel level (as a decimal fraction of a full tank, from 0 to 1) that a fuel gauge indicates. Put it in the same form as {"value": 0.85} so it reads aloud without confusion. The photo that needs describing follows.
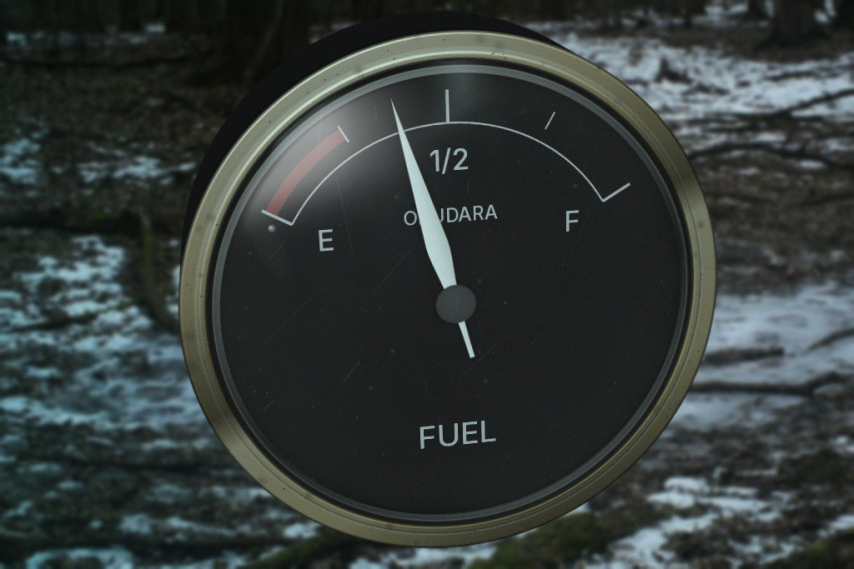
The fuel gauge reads {"value": 0.375}
